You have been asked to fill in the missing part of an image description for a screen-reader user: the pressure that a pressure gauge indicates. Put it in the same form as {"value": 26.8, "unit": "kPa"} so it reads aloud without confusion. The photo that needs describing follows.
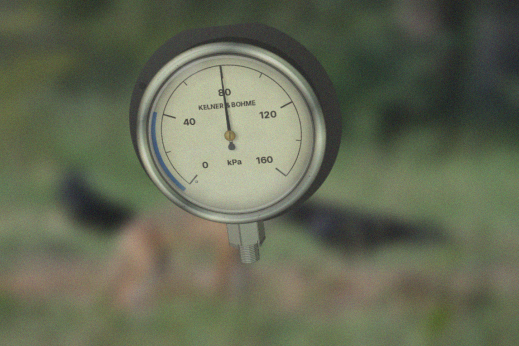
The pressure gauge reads {"value": 80, "unit": "kPa"}
